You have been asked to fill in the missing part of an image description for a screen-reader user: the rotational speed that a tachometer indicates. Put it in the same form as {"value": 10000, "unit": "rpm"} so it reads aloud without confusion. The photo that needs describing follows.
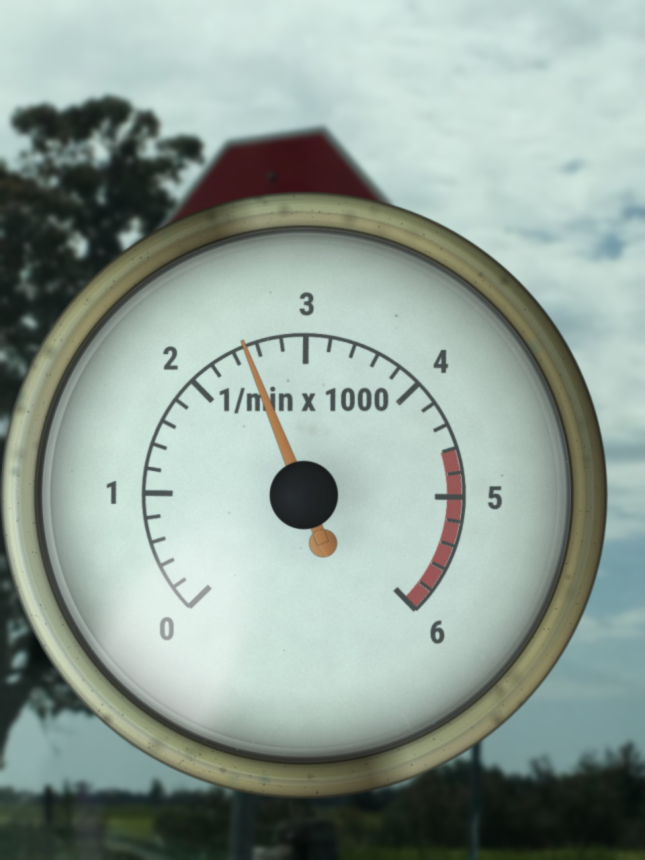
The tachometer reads {"value": 2500, "unit": "rpm"}
